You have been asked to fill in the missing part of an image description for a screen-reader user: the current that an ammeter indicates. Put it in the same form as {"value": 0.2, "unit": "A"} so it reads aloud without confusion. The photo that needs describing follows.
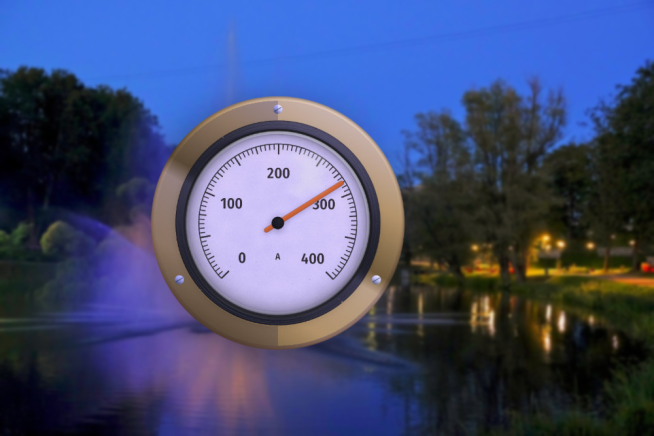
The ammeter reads {"value": 285, "unit": "A"}
